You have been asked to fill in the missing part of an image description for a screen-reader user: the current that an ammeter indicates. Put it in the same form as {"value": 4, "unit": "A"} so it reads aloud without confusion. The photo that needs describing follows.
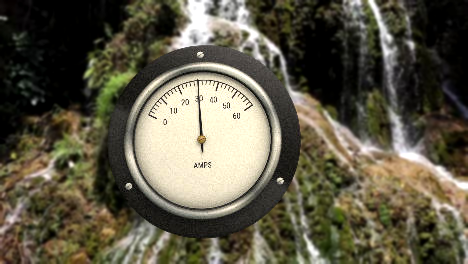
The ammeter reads {"value": 30, "unit": "A"}
